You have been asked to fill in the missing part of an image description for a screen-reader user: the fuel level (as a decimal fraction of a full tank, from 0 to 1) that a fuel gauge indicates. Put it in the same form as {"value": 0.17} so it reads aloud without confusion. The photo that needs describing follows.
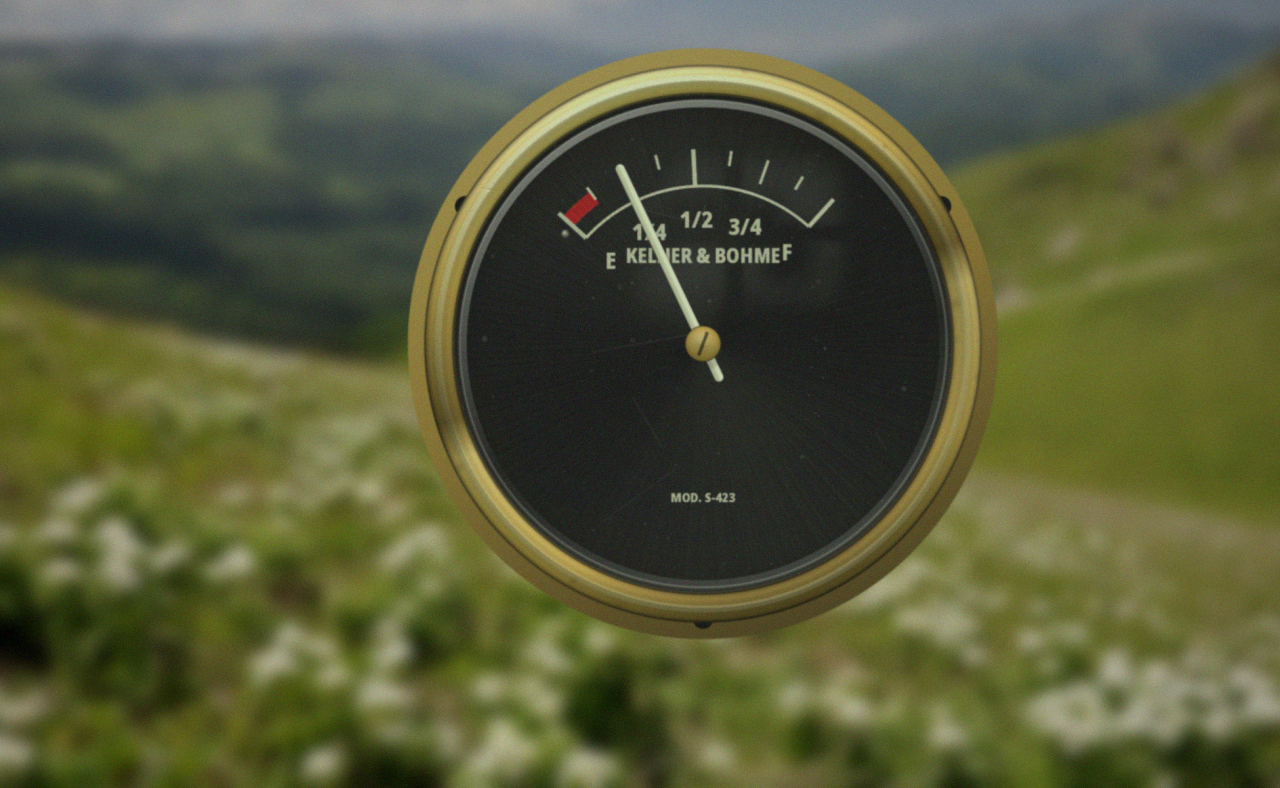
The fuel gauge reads {"value": 0.25}
